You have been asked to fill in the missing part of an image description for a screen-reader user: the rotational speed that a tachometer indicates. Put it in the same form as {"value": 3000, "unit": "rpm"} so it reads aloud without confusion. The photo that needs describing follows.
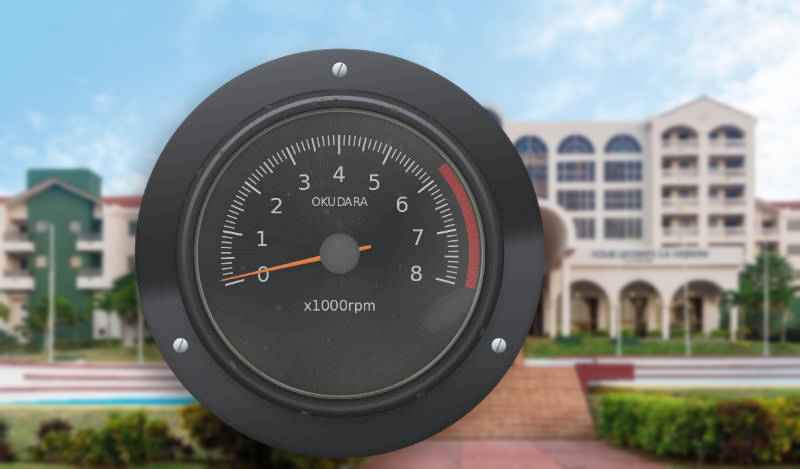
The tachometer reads {"value": 100, "unit": "rpm"}
